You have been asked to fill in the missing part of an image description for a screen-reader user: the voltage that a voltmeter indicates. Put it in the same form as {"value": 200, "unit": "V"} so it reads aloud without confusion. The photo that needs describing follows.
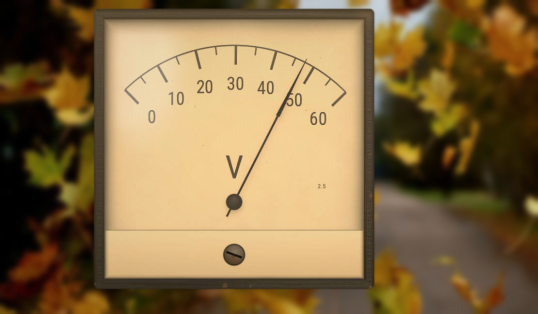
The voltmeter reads {"value": 47.5, "unit": "V"}
